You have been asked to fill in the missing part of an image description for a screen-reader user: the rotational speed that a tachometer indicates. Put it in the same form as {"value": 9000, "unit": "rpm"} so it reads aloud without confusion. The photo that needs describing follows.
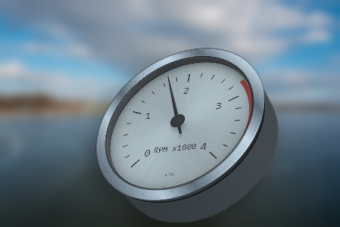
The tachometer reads {"value": 1700, "unit": "rpm"}
